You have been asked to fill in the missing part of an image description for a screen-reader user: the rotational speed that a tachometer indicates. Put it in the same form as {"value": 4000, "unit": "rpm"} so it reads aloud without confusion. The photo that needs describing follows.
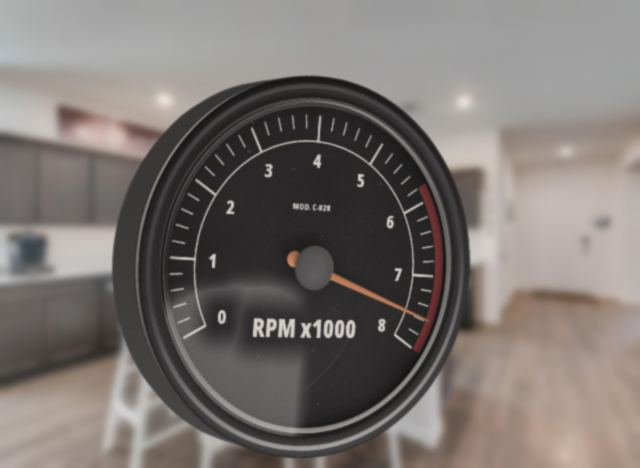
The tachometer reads {"value": 7600, "unit": "rpm"}
